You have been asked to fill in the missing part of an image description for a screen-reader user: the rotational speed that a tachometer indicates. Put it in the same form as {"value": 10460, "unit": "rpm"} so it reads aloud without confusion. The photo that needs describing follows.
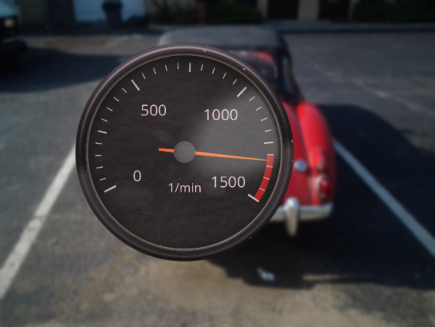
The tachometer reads {"value": 1325, "unit": "rpm"}
